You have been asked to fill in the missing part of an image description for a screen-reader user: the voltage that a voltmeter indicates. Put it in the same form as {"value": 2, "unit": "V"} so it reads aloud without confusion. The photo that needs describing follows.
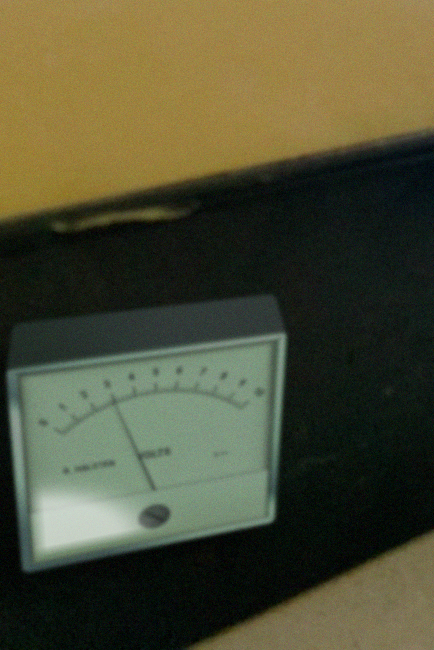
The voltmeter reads {"value": 3, "unit": "V"}
